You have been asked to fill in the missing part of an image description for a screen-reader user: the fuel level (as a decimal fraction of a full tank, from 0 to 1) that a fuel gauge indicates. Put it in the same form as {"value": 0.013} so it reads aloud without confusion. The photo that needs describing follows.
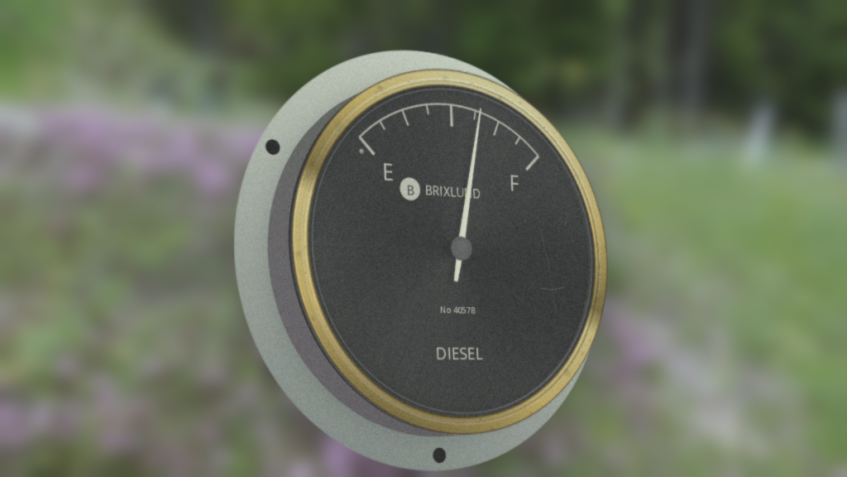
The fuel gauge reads {"value": 0.625}
